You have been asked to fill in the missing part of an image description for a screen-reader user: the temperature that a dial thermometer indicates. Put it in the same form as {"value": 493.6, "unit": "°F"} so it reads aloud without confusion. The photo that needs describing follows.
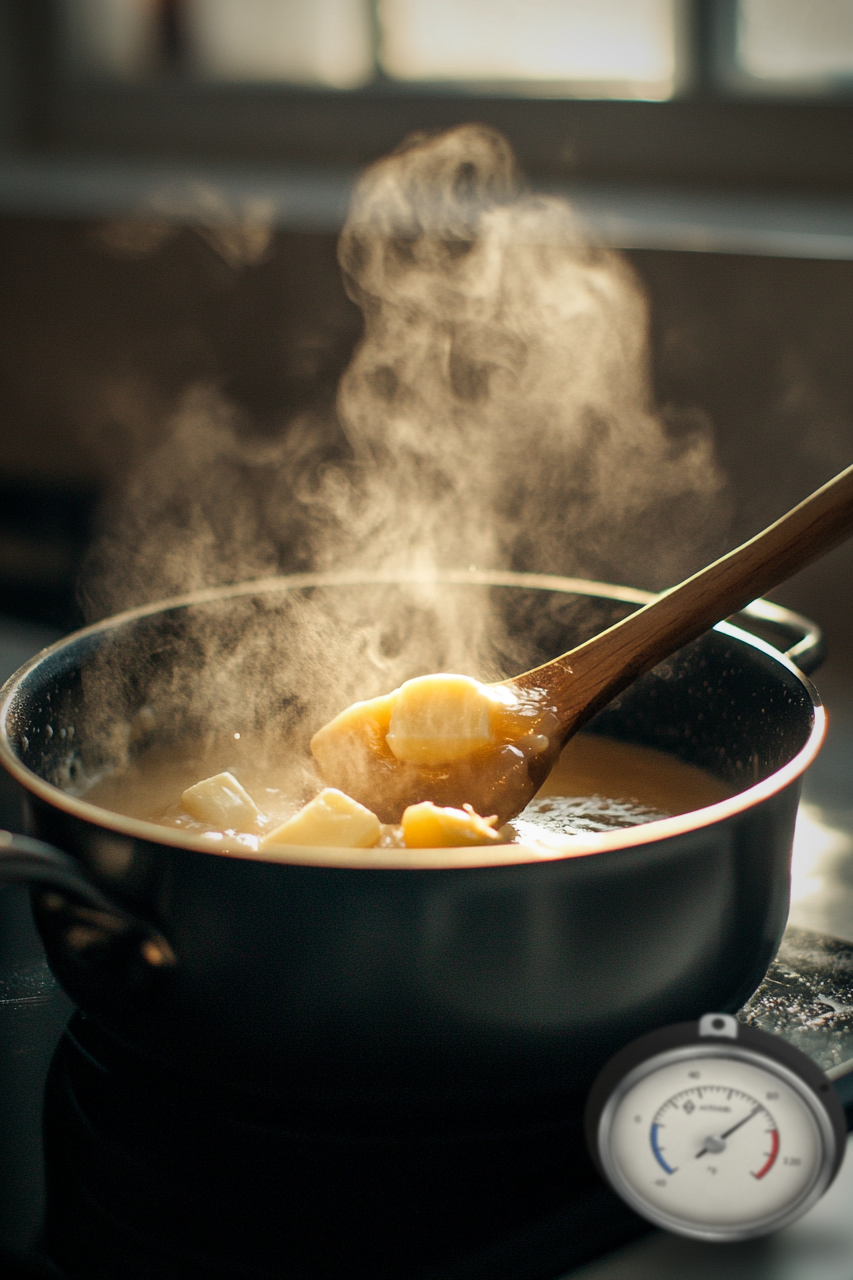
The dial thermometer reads {"value": 80, "unit": "°F"}
